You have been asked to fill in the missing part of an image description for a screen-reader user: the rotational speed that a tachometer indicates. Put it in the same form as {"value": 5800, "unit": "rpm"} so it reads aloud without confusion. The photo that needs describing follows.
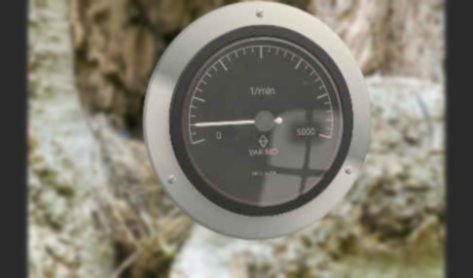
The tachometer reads {"value": 200, "unit": "rpm"}
